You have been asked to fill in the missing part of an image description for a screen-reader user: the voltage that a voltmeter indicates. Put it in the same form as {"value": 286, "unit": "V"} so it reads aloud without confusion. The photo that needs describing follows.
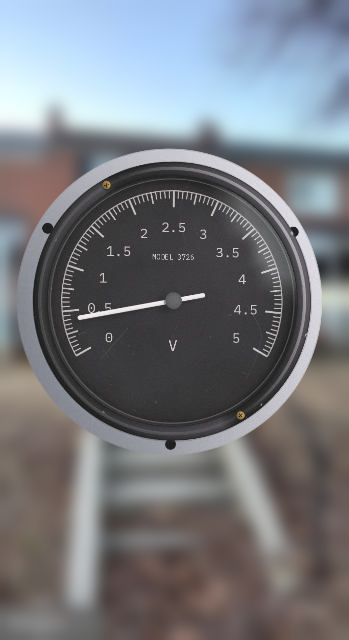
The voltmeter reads {"value": 0.4, "unit": "V"}
